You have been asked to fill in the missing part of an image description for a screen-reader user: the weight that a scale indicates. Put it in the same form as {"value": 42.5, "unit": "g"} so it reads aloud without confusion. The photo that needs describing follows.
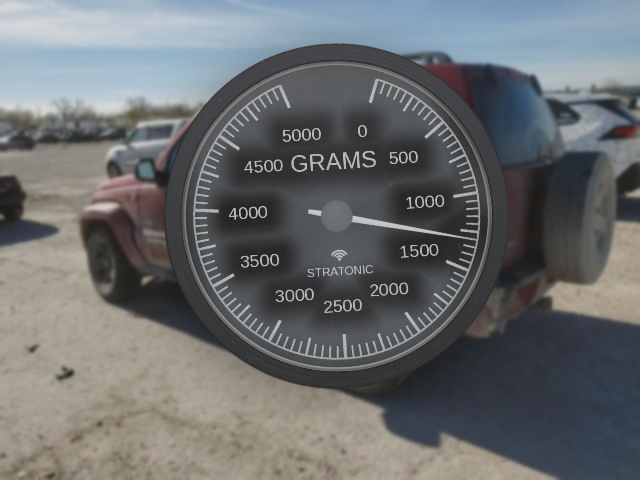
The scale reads {"value": 1300, "unit": "g"}
